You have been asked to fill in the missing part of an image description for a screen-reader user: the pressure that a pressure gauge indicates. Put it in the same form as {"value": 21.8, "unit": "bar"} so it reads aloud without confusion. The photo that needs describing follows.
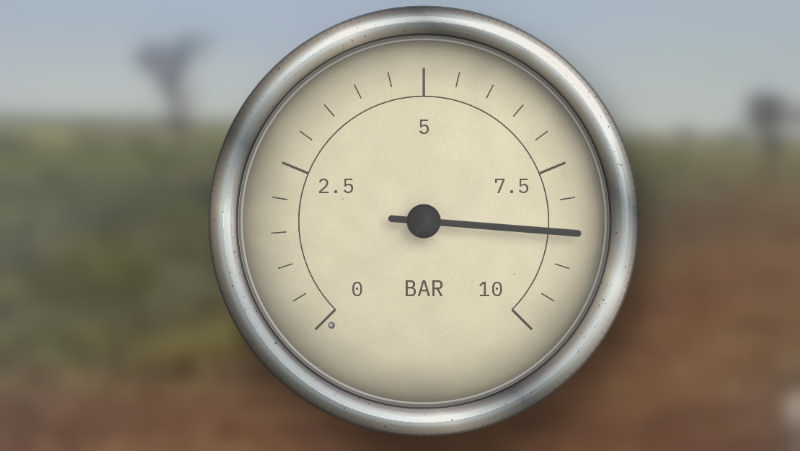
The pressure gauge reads {"value": 8.5, "unit": "bar"}
